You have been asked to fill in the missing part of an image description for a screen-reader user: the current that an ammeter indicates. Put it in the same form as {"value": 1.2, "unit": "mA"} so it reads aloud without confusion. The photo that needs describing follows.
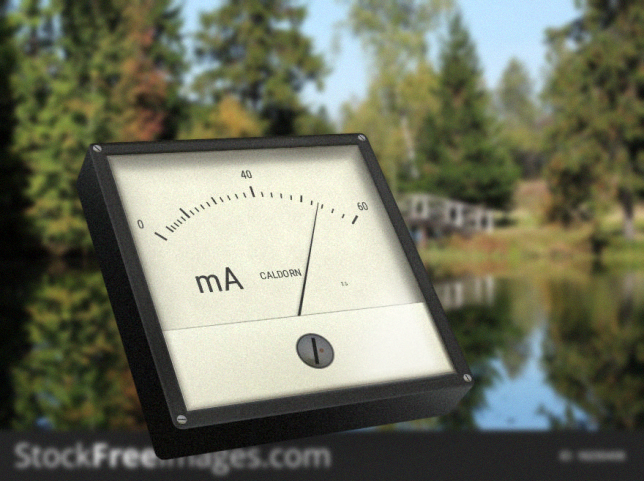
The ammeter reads {"value": 53, "unit": "mA"}
